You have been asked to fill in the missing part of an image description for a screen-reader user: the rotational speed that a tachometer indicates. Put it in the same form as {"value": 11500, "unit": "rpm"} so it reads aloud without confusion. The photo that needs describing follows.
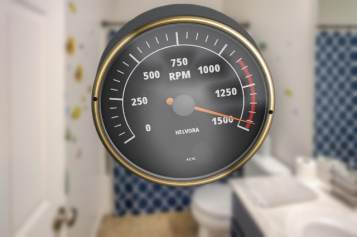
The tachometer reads {"value": 1450, "unit": "rpm"}
